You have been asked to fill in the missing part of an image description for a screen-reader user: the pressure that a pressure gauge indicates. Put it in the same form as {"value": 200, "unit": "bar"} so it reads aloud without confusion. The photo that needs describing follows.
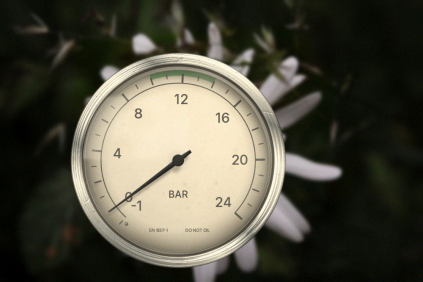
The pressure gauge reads {"value": 0, "unit": "bar"}
